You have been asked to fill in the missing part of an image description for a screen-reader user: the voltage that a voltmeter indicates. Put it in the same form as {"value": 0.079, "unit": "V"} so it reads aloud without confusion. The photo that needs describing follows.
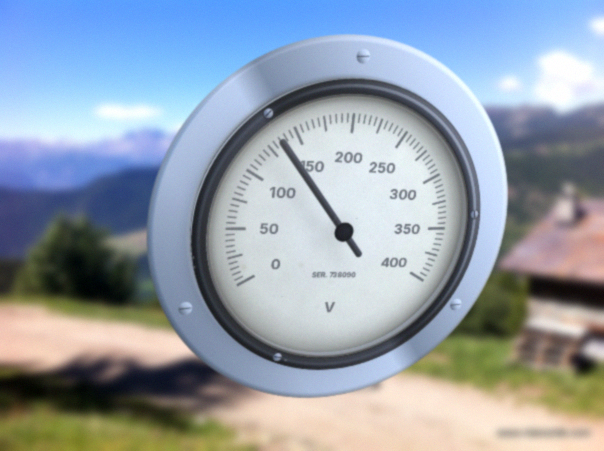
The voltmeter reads {"value": 135, "unit": "V"}
